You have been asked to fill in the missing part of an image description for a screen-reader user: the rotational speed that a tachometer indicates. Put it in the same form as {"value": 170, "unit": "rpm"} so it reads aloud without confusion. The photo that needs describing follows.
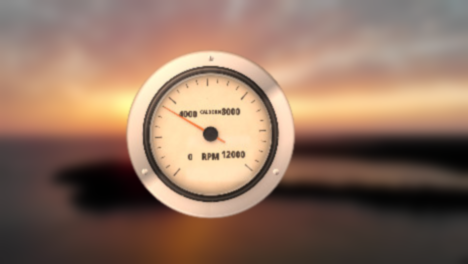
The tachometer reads {"value": 3500, "unit": "rpm"}
